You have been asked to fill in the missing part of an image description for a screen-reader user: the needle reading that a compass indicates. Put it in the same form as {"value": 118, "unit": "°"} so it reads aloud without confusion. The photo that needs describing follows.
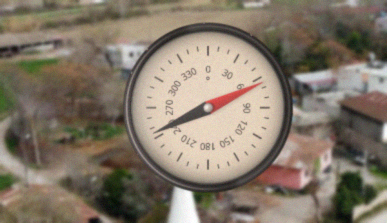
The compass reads {"value": 65, "unit": "°"}
